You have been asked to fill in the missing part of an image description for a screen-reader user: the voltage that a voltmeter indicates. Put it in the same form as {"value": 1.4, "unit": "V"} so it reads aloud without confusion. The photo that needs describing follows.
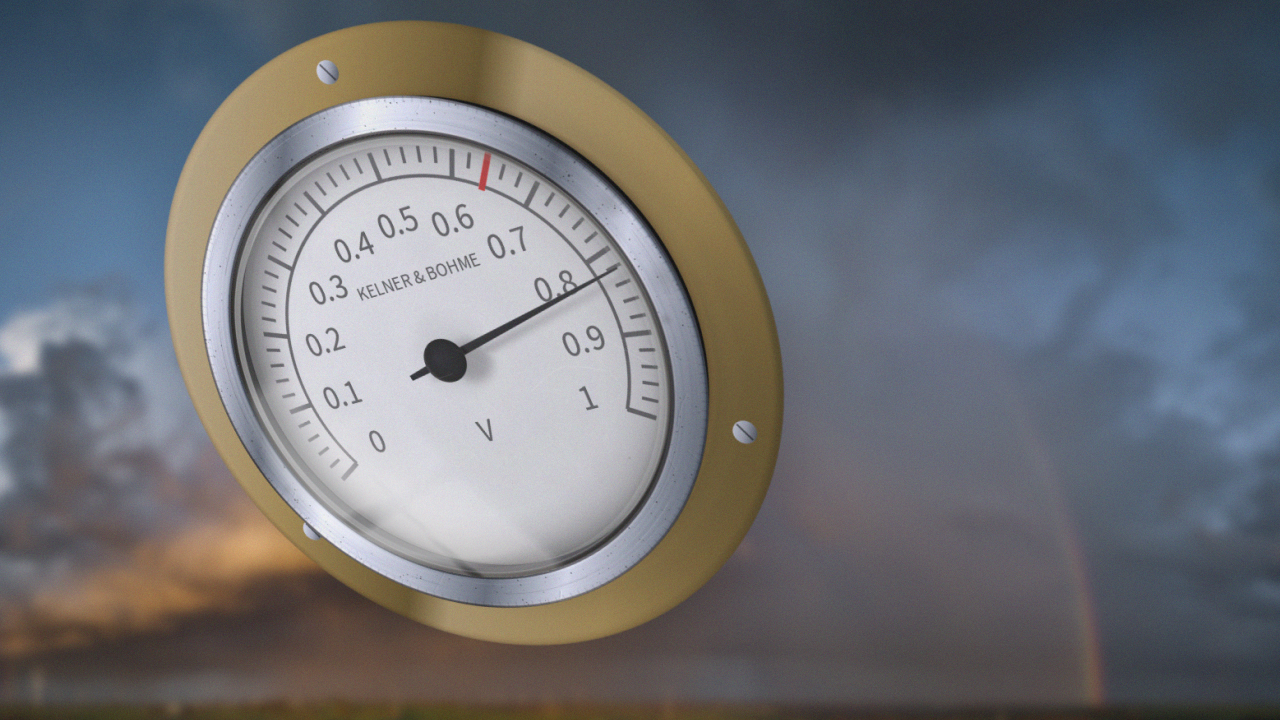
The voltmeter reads {"value": 0.82, "unit": "V"}
